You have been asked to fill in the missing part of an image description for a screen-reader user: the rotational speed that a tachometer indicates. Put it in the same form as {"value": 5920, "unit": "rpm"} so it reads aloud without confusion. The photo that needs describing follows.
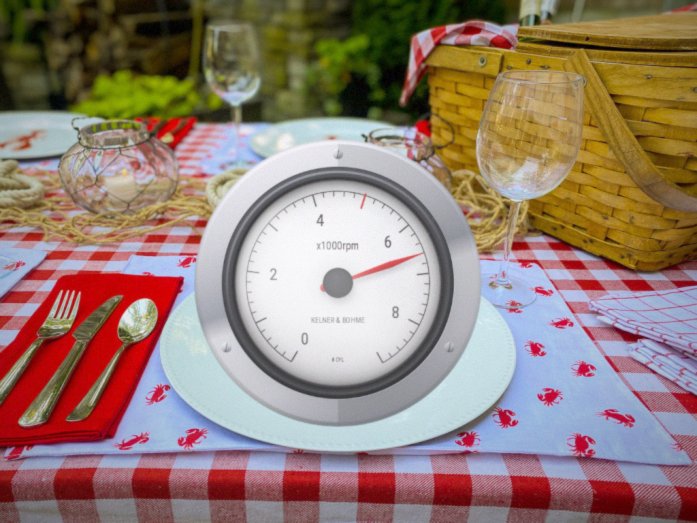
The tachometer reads {"value": 6600, "unit": "rpm"}
